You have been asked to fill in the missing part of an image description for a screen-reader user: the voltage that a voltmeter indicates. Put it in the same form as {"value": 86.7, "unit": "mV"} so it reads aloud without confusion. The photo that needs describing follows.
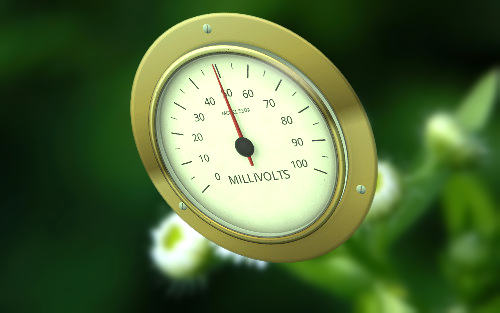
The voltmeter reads {"value": 50, "unit": "mV"}
